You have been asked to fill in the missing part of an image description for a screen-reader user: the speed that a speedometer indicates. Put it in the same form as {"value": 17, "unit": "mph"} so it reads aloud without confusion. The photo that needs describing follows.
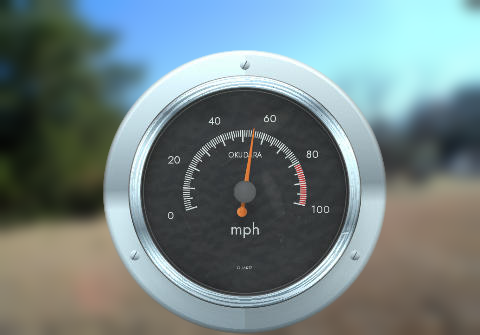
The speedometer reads {"value": 55, "unit": "mph"}
